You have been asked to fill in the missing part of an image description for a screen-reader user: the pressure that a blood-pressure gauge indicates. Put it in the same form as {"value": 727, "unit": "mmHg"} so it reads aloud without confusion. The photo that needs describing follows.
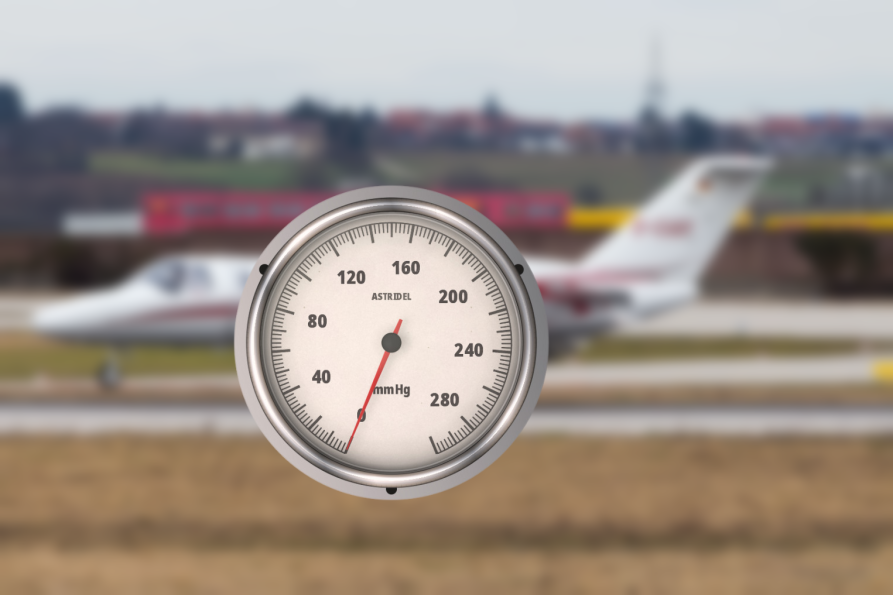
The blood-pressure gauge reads {"value": 0, "unit": "mmHg"}
